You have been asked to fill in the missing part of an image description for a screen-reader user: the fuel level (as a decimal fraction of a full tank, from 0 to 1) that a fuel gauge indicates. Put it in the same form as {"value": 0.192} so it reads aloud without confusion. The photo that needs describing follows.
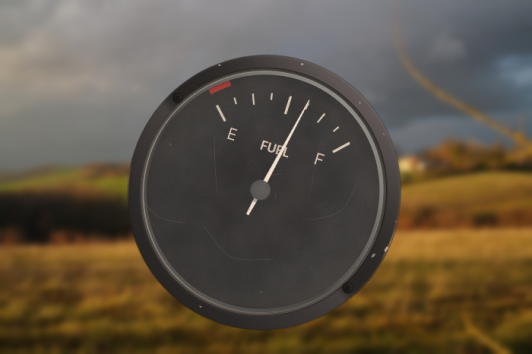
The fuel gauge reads {"value": 0.625}
